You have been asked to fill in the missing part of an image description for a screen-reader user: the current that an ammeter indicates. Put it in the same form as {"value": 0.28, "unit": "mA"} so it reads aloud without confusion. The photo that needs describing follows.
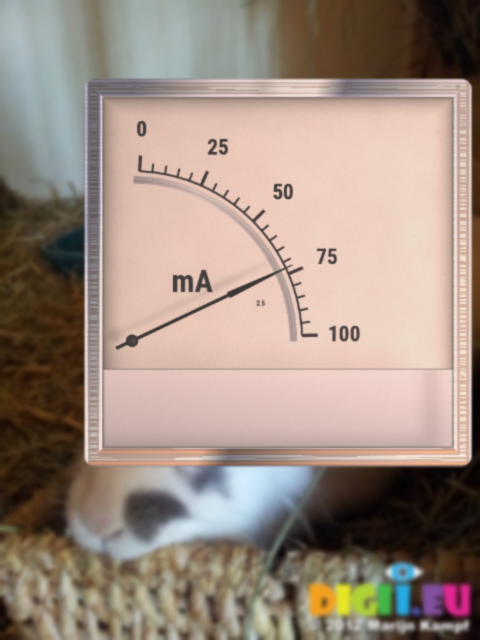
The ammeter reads {"value": 72.5, "unit": "mA"}
